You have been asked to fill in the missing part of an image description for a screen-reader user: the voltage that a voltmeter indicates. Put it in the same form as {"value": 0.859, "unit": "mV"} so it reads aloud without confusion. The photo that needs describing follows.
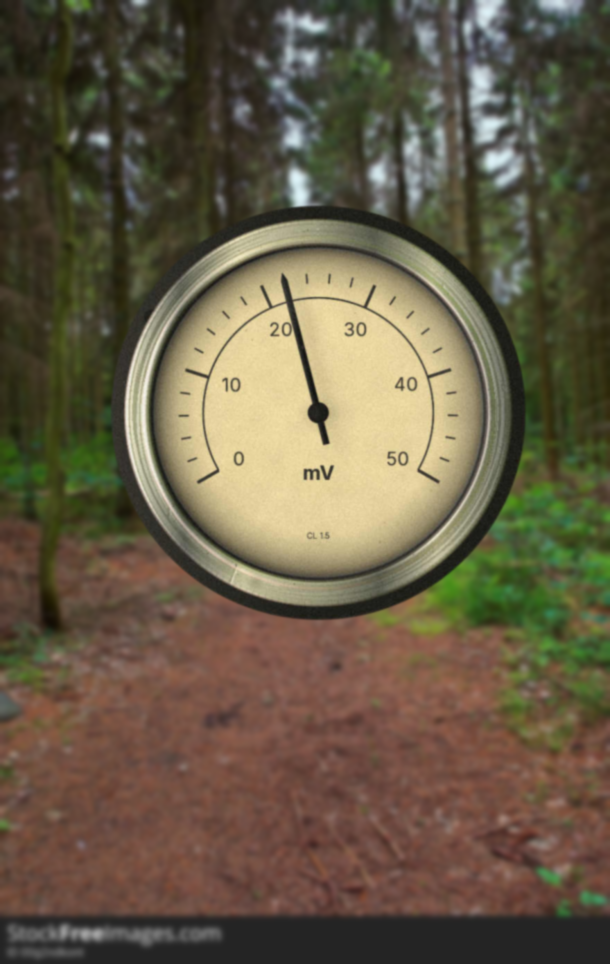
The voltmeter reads {"value": 22, "unit": "mV"}
